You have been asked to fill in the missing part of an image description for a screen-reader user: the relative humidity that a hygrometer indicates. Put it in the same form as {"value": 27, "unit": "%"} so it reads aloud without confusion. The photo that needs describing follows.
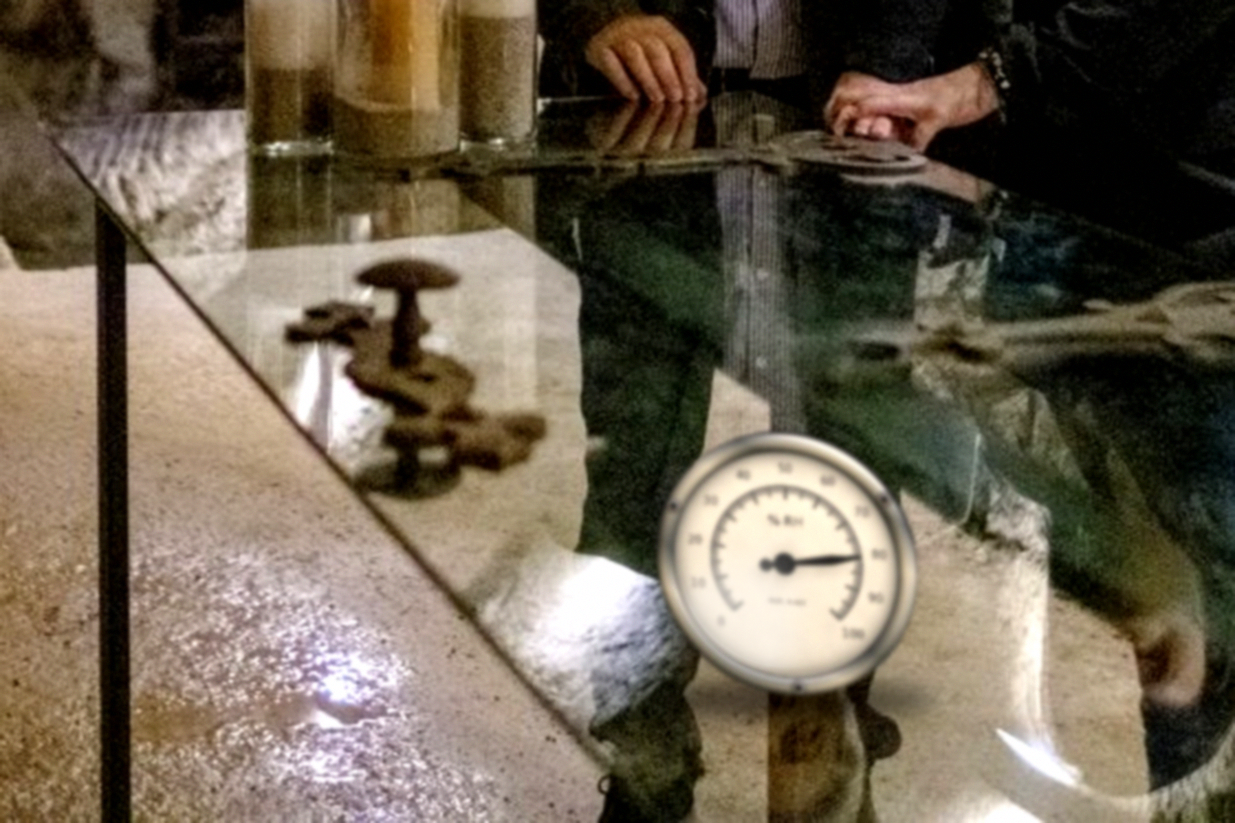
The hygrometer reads {"value": 80, "unit": "%"}
